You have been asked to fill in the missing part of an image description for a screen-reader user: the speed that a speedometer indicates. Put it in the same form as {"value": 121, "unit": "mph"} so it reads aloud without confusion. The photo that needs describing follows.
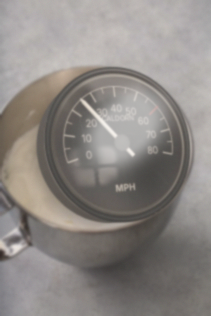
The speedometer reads {"value": 25, "unit": "mph"}
